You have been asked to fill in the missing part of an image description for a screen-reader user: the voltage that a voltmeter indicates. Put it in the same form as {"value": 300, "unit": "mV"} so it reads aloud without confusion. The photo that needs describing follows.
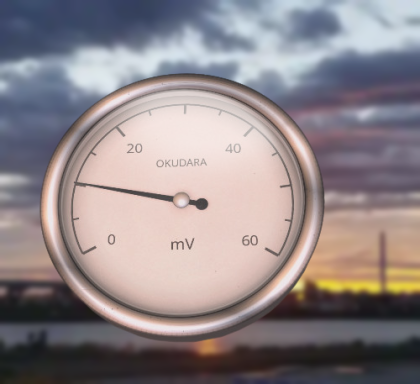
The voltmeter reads {"value": 10, "unit": "mV"}
